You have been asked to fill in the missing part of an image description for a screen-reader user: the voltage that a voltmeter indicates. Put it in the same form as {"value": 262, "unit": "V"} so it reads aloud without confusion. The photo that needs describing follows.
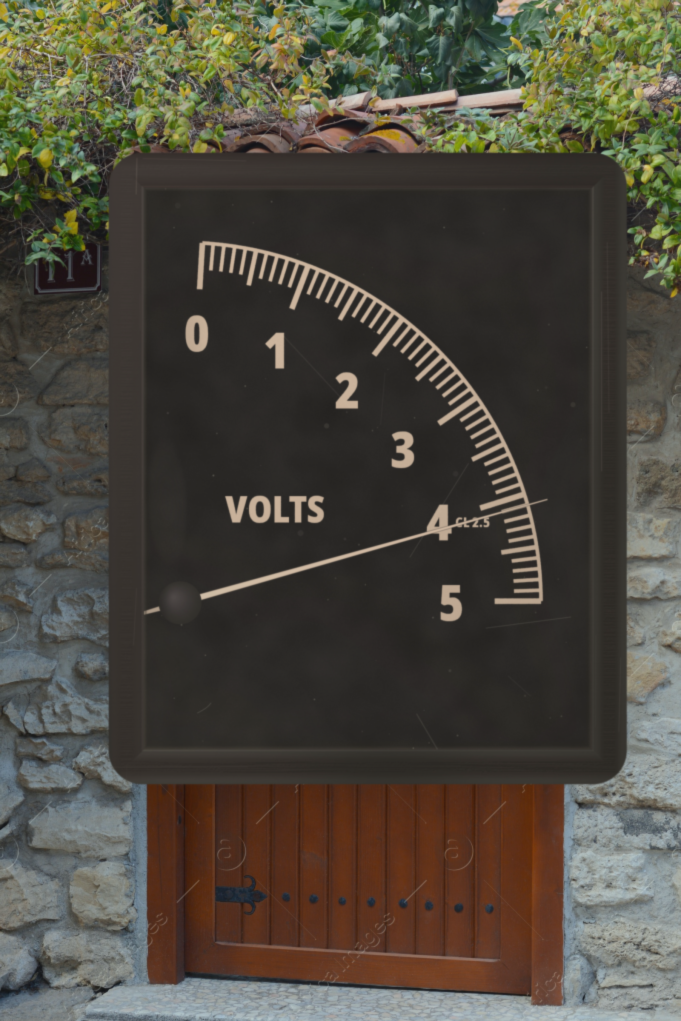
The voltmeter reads {"value": 4.1, "unit": "V"}
